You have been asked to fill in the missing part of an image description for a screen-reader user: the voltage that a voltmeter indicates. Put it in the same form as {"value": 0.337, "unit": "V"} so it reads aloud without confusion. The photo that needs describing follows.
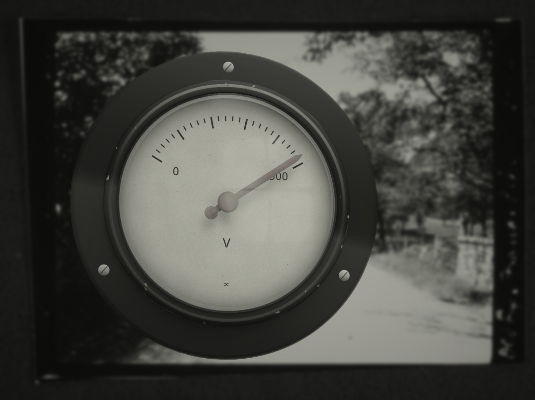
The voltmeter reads {"value": 480, "unit": "V"}
